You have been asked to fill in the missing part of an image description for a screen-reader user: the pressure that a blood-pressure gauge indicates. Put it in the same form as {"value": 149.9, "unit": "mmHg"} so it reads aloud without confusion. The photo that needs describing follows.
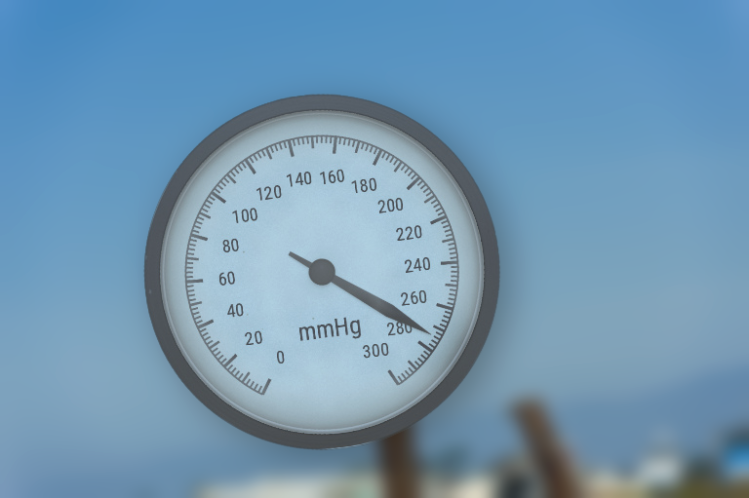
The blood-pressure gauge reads {"value": 274, "unit": "mmHg"}
